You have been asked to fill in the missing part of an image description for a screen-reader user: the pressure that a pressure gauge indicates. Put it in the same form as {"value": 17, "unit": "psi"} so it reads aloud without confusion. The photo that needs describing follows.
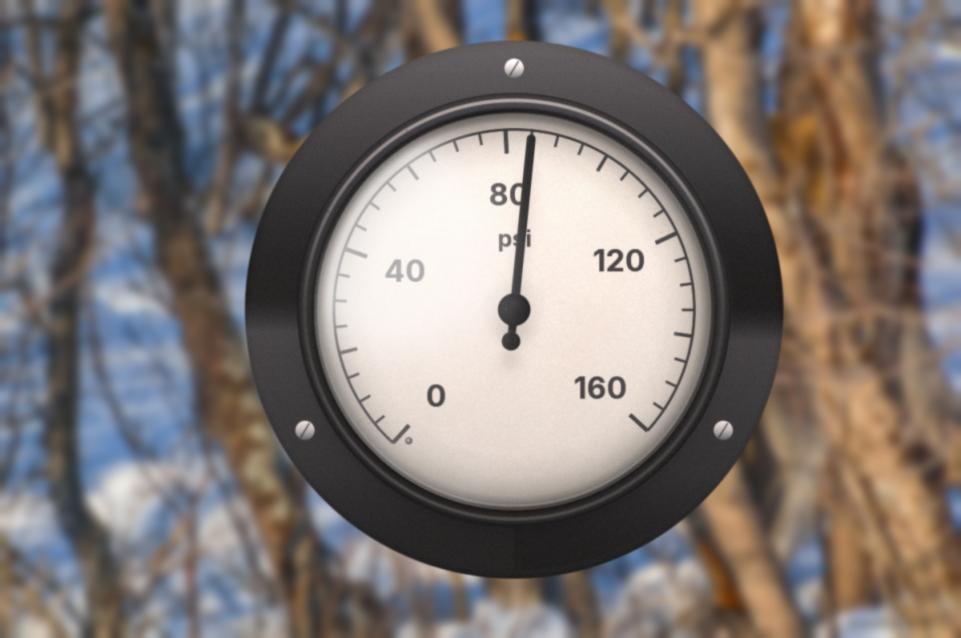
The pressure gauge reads {"value": 85, "unit": "psi"}
